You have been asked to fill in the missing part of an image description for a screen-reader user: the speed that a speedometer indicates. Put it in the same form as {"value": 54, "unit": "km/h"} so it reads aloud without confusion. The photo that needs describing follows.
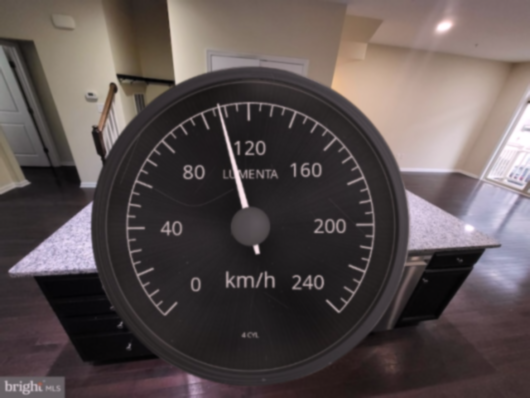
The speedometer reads {"value": 107.5, "unit": "km/h"}
